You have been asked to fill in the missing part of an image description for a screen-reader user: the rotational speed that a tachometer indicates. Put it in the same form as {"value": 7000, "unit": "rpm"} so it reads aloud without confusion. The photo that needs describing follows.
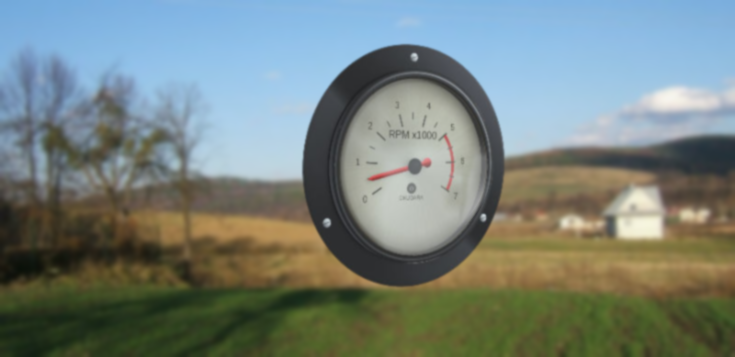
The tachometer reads {"value": 500, "unit": "rpm"}
